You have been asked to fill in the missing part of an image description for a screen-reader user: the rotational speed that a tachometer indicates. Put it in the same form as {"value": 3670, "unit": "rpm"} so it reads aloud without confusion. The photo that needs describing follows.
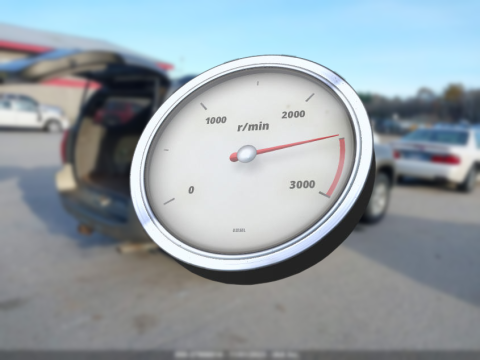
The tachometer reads {"value": 2500, "unit": "rpm"}
